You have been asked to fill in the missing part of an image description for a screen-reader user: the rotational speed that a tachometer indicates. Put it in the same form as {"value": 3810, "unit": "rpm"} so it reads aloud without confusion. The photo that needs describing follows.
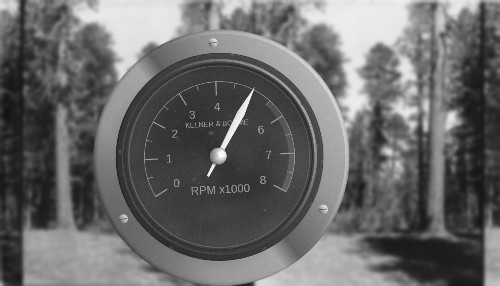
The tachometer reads {"value": 5000, "unit": "rpm"}
